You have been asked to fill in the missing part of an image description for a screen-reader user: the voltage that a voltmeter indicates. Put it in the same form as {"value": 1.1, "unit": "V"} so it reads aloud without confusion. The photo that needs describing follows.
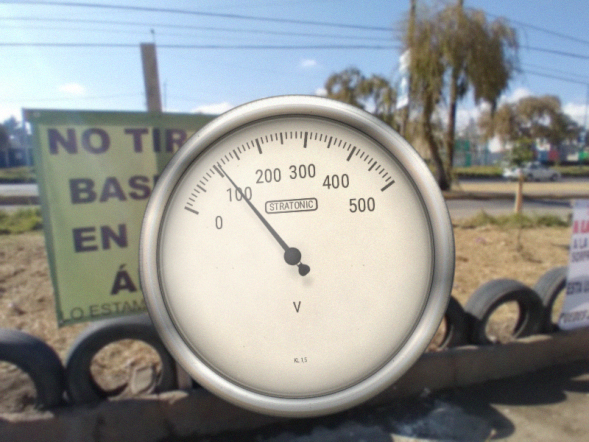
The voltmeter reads {"value": 110, "unit": "V"}
